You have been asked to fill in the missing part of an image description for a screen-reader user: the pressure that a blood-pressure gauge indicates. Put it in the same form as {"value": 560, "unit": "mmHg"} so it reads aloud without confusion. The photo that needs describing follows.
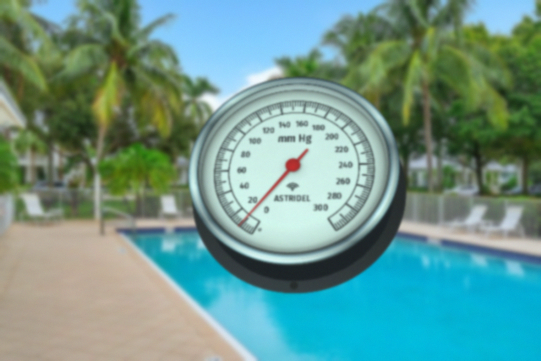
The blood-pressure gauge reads {"value": 10, "unit": "mmHg"}
